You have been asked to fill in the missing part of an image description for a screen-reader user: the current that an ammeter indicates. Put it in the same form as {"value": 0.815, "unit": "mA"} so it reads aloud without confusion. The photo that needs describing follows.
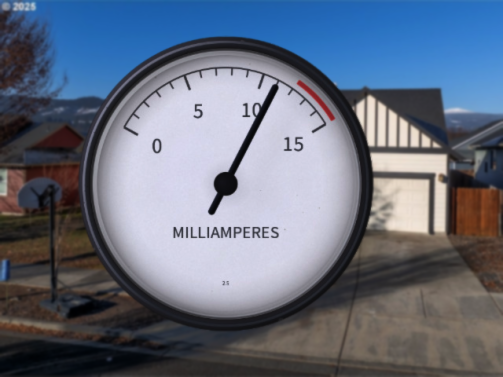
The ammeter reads {"value": 11, "unit": "mA"}
